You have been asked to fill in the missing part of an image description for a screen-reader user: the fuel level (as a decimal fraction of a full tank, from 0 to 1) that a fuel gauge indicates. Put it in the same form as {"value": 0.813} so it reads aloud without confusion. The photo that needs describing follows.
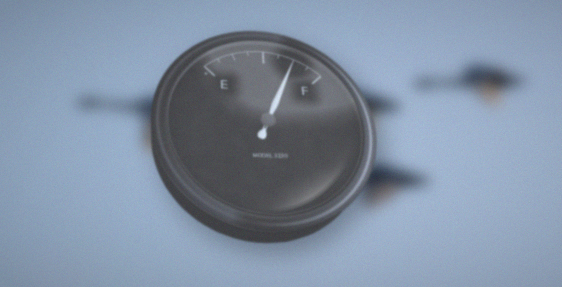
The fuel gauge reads {"value": 0.75}
